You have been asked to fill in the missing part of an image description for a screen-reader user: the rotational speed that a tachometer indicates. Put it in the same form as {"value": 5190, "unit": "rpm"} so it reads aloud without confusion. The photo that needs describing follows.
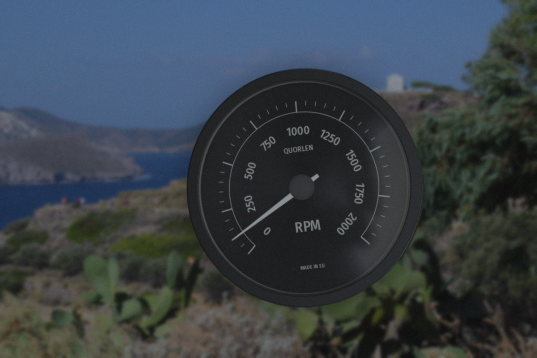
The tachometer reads {"value": 100, "unit": "rpm"}
